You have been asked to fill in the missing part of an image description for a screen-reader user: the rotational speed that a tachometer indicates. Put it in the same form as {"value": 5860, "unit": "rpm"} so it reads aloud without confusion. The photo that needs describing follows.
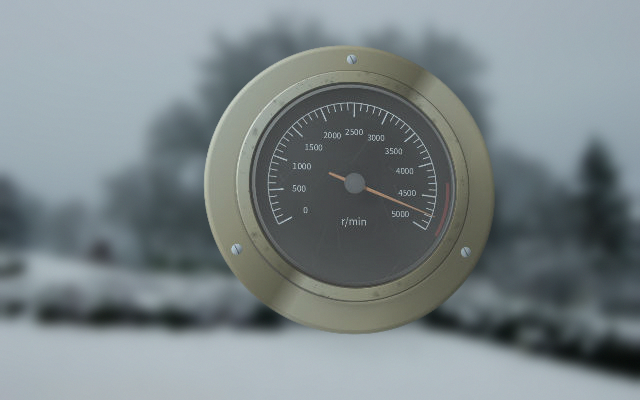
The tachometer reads {"value": 4800, "unit": "rpm"}
